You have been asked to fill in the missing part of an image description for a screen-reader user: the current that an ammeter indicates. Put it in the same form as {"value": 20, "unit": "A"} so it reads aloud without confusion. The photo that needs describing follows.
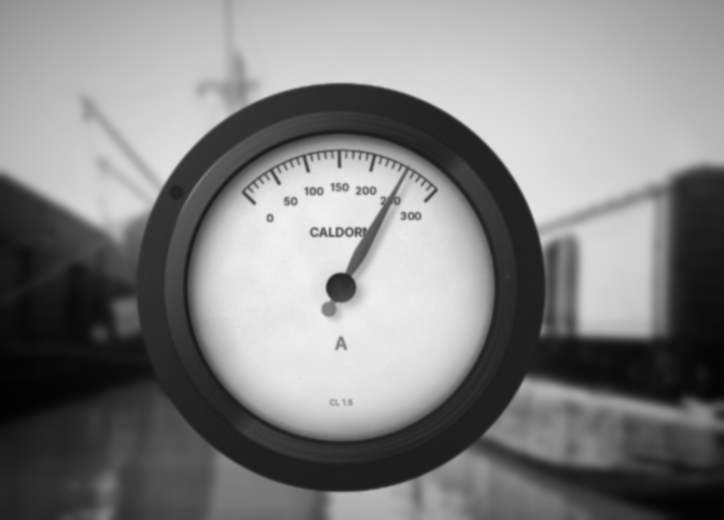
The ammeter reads {"value": 250, "unit": "A"}
